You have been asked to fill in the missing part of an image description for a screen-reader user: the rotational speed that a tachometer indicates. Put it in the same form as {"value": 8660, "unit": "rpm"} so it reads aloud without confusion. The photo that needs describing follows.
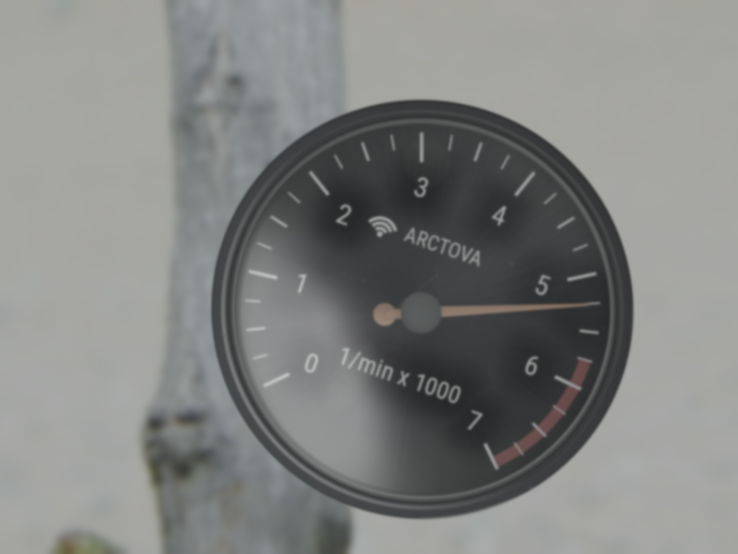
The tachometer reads {"value": 5250, "unit": "rpm"}
